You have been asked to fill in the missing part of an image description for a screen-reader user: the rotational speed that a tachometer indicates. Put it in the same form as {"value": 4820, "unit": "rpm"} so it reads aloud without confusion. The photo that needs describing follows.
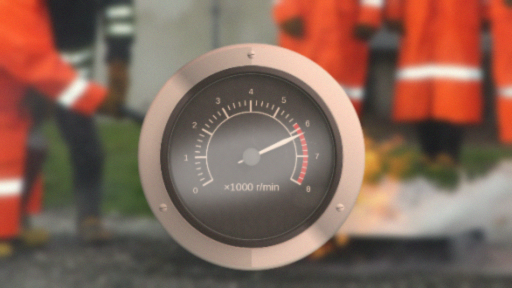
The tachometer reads {"value": 6200, "unit": "rpm"}
